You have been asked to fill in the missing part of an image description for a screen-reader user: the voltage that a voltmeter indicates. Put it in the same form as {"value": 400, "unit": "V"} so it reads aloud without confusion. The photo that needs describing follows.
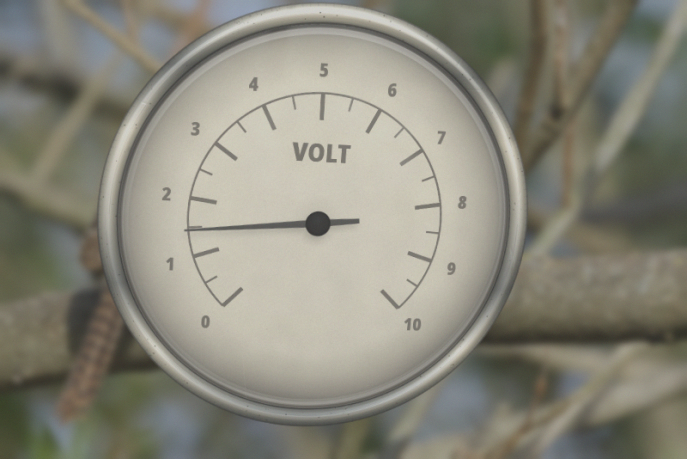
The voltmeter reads {"value": 1.5, "unit": "V"}
